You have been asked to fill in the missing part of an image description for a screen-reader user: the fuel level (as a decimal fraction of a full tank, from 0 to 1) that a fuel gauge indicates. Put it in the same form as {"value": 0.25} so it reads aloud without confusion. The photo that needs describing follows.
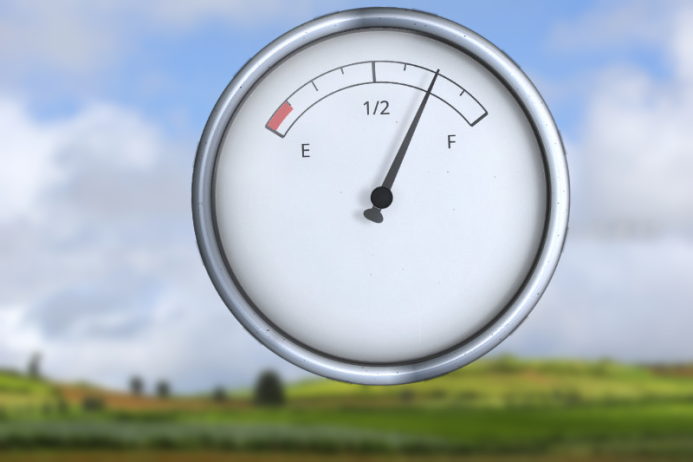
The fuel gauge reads {"value": 0.75}
